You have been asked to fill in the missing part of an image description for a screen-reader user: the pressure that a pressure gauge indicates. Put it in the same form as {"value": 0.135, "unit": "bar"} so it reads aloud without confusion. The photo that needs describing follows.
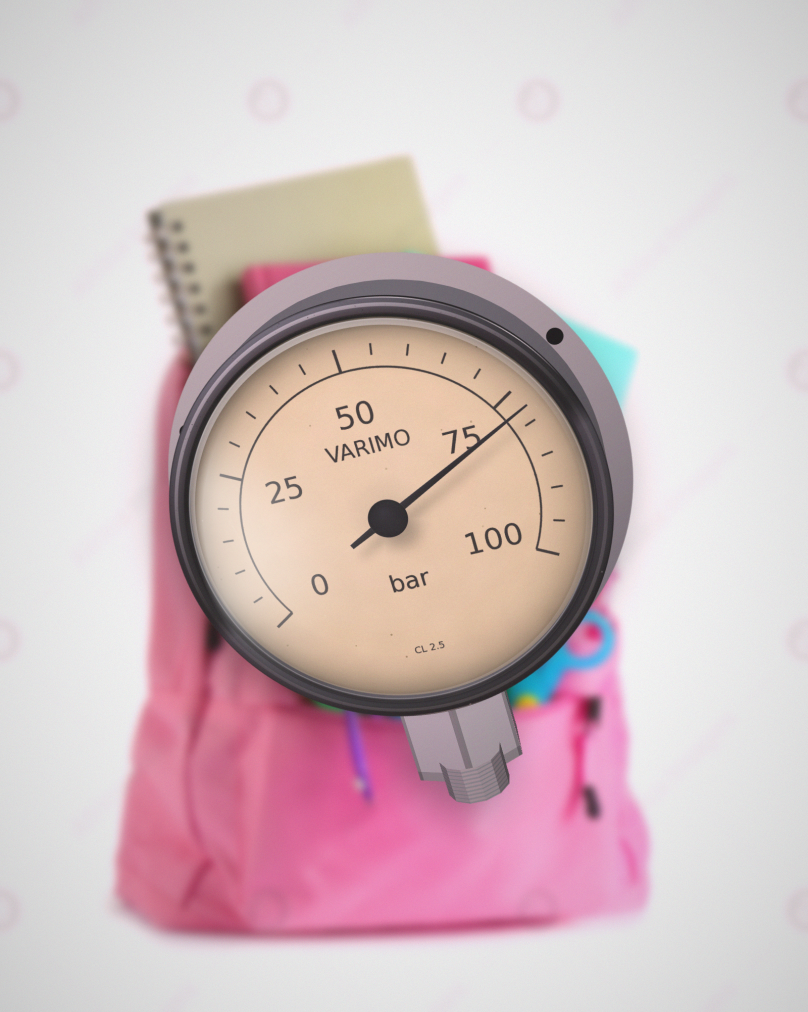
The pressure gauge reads {"value": 77.5, "unit": "bar"}
